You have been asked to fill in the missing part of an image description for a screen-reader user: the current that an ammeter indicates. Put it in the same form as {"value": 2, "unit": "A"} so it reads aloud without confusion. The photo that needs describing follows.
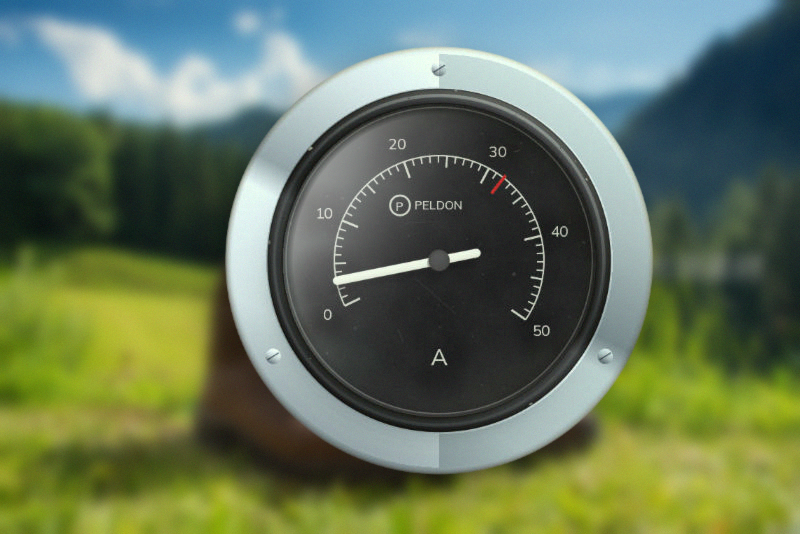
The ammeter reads {"value": 3, "unit": "A"}
